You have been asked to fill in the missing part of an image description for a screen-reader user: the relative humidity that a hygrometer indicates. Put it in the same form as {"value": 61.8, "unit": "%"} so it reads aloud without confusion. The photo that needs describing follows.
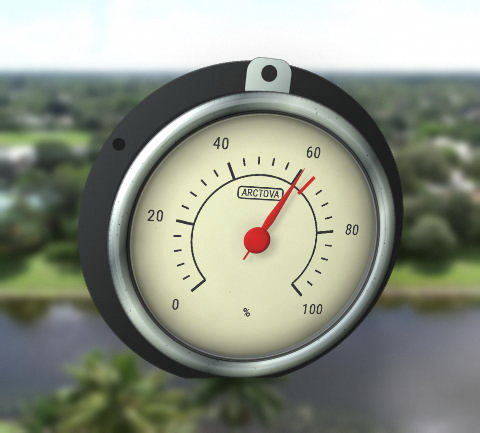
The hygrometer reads {"value": 60, "unit": "%"}
